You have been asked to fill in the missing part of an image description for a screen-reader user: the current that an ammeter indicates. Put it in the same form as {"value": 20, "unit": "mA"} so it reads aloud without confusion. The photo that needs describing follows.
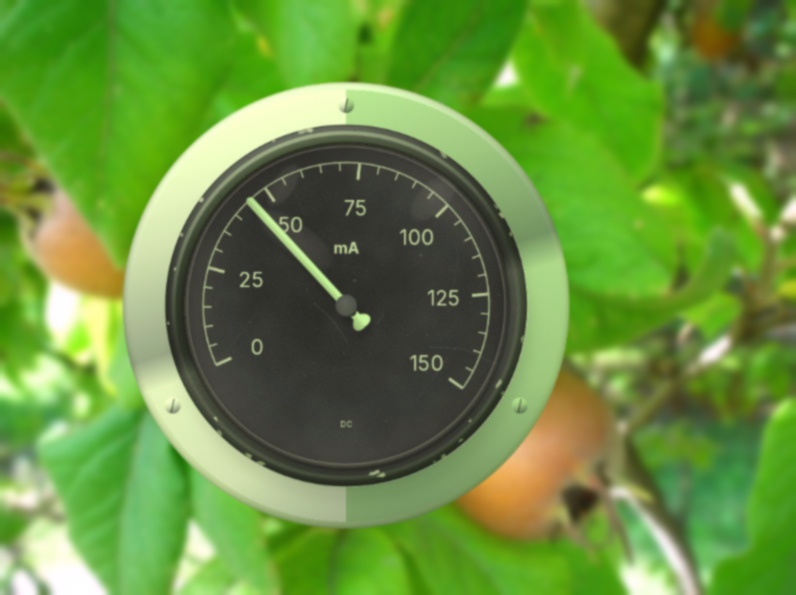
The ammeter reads {"value": 45, "unit": "mA"}
